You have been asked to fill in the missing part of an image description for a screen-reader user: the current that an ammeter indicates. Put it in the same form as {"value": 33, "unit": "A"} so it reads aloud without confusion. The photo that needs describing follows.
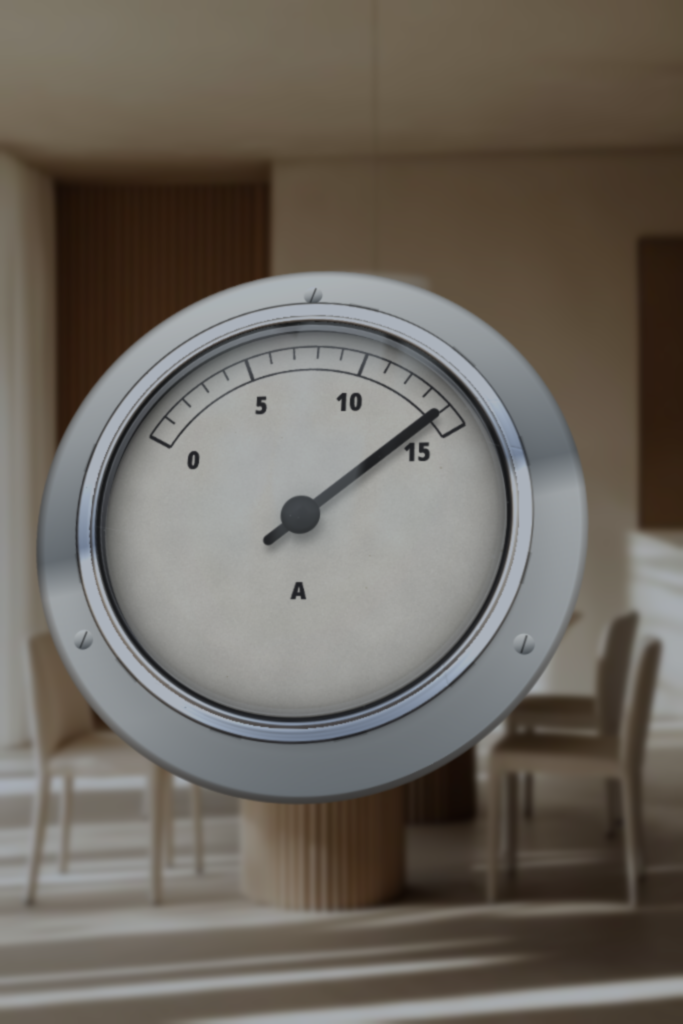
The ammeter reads {"value": 14, "unit": "A"}
